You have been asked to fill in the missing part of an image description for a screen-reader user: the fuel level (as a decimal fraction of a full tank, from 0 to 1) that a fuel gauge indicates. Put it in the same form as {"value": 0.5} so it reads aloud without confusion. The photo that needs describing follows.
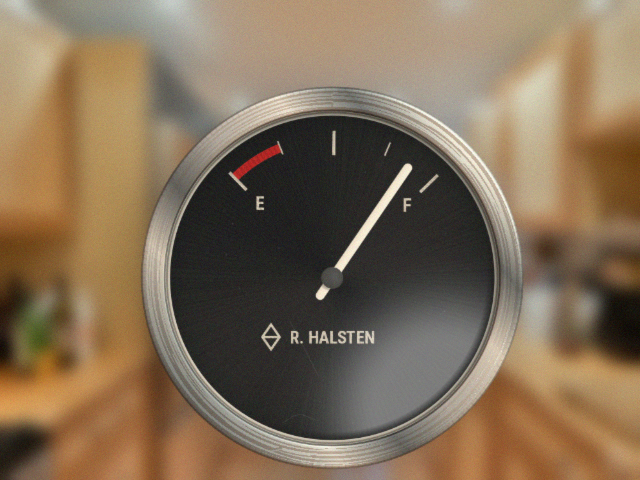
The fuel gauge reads {"value": 0.875}
